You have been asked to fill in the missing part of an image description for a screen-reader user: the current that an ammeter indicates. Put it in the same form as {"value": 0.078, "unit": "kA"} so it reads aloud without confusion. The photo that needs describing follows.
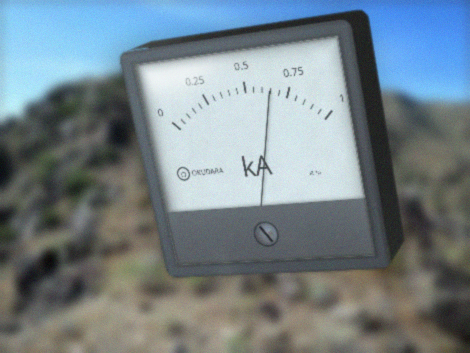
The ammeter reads {"value": 0.65, "unit": "kA"}
